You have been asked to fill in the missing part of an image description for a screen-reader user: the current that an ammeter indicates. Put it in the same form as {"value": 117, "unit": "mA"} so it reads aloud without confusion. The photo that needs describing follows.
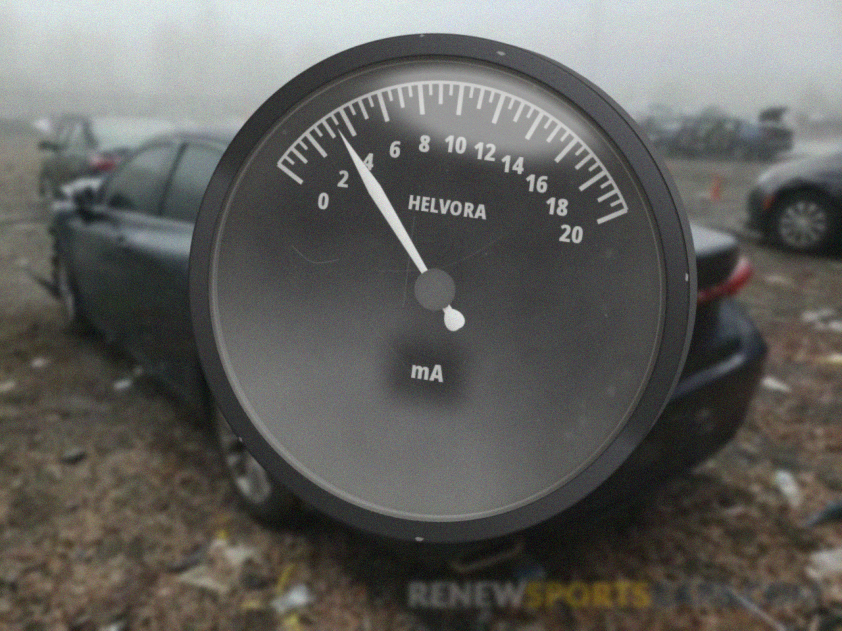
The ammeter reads {"value": 3.5, "unit": "mA"}
